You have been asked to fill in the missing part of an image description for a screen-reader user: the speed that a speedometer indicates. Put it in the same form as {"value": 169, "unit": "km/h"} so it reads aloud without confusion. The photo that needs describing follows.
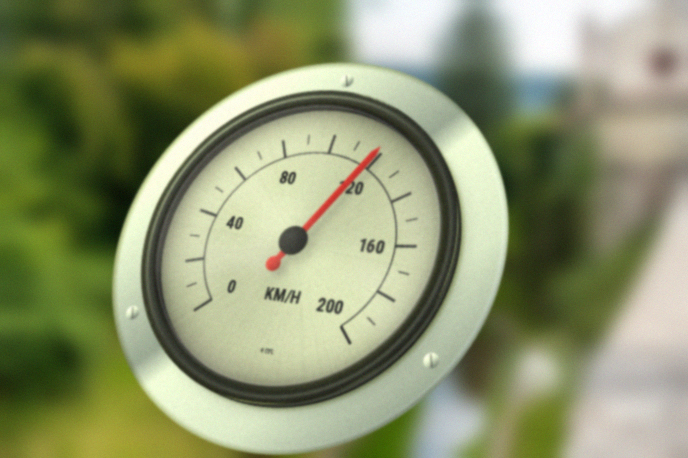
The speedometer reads {"value": 120, "unit": "km/h"}
